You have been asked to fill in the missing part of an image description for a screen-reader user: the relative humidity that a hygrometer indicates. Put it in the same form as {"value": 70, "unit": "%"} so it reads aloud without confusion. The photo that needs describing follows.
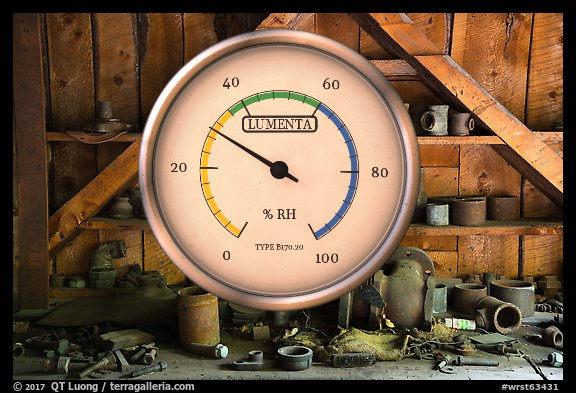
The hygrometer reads {"value": 30, "unit": "%"}
